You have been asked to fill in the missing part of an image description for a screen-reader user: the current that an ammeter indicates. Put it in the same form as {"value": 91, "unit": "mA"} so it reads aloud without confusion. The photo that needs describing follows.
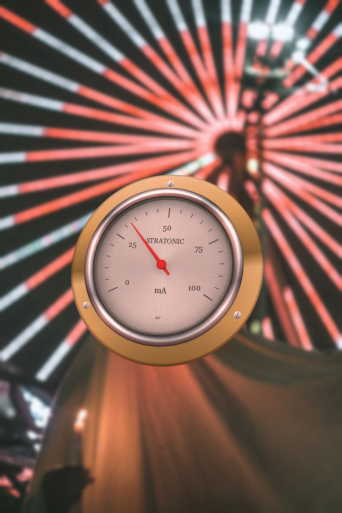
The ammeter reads {"value": 32.5, "unit": "mA"}
